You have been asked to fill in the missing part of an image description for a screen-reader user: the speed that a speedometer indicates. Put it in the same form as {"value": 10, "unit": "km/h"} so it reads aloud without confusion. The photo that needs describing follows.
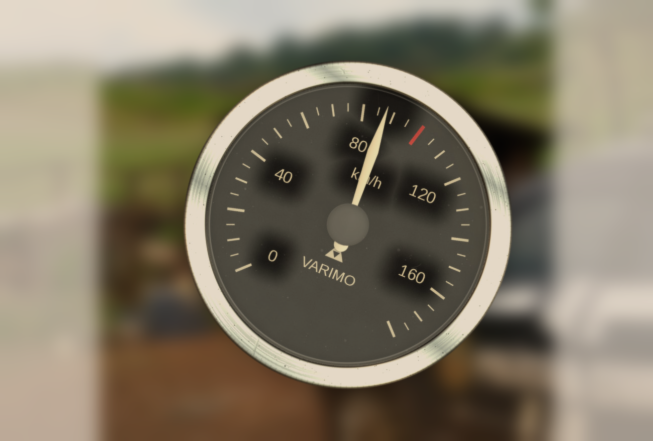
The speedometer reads {"value": 87.5, "unit": "km/h"}
